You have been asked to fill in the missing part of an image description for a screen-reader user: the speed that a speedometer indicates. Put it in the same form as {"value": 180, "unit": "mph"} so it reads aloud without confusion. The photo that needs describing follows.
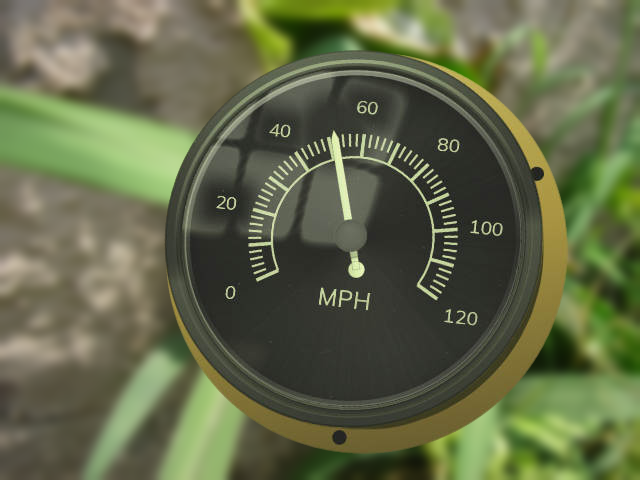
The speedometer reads {"value": 52, "unit": "mph"}
